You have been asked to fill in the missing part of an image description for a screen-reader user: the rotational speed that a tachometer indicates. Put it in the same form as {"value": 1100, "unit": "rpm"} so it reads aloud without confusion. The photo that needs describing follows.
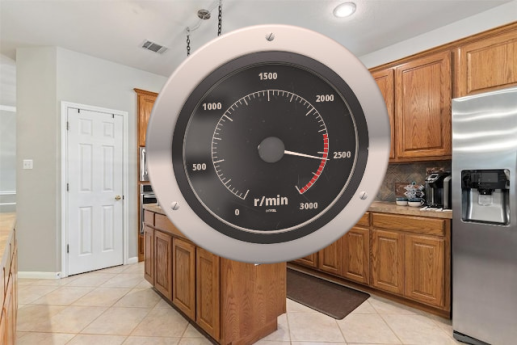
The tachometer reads {"value": 2550, "unit": "rpm"}
